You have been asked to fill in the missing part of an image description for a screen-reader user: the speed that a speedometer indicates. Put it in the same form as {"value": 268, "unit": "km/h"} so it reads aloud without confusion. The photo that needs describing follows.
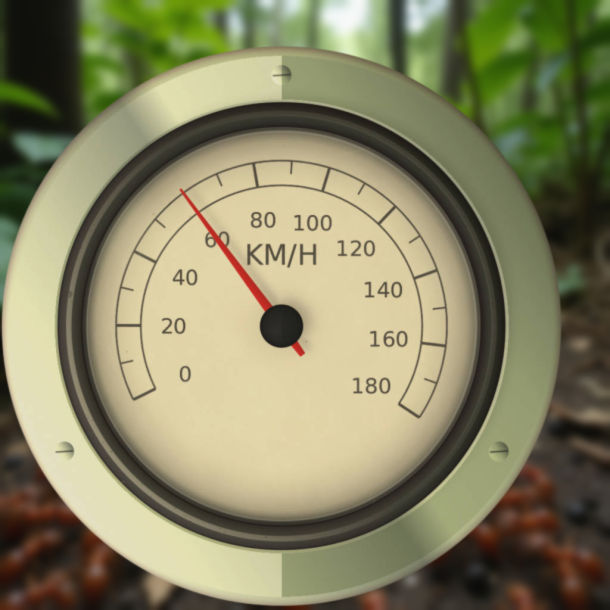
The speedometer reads {"value": 60, "unit": "km/h"}
